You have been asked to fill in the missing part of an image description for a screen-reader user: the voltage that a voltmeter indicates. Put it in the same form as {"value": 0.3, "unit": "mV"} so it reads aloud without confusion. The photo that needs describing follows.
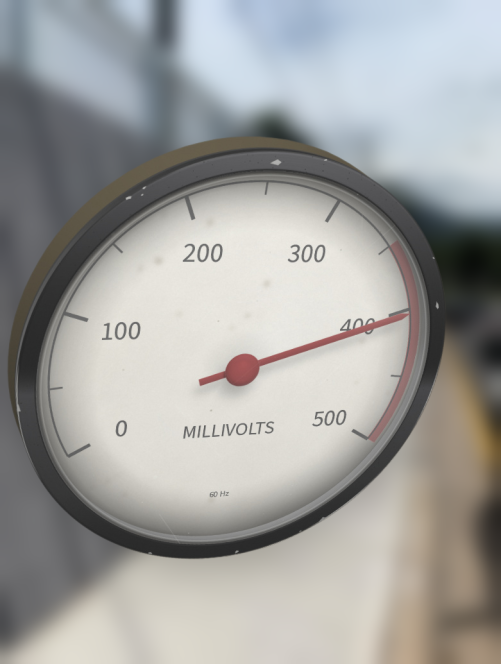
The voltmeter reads {"value": 400, "unit": "mV"}
